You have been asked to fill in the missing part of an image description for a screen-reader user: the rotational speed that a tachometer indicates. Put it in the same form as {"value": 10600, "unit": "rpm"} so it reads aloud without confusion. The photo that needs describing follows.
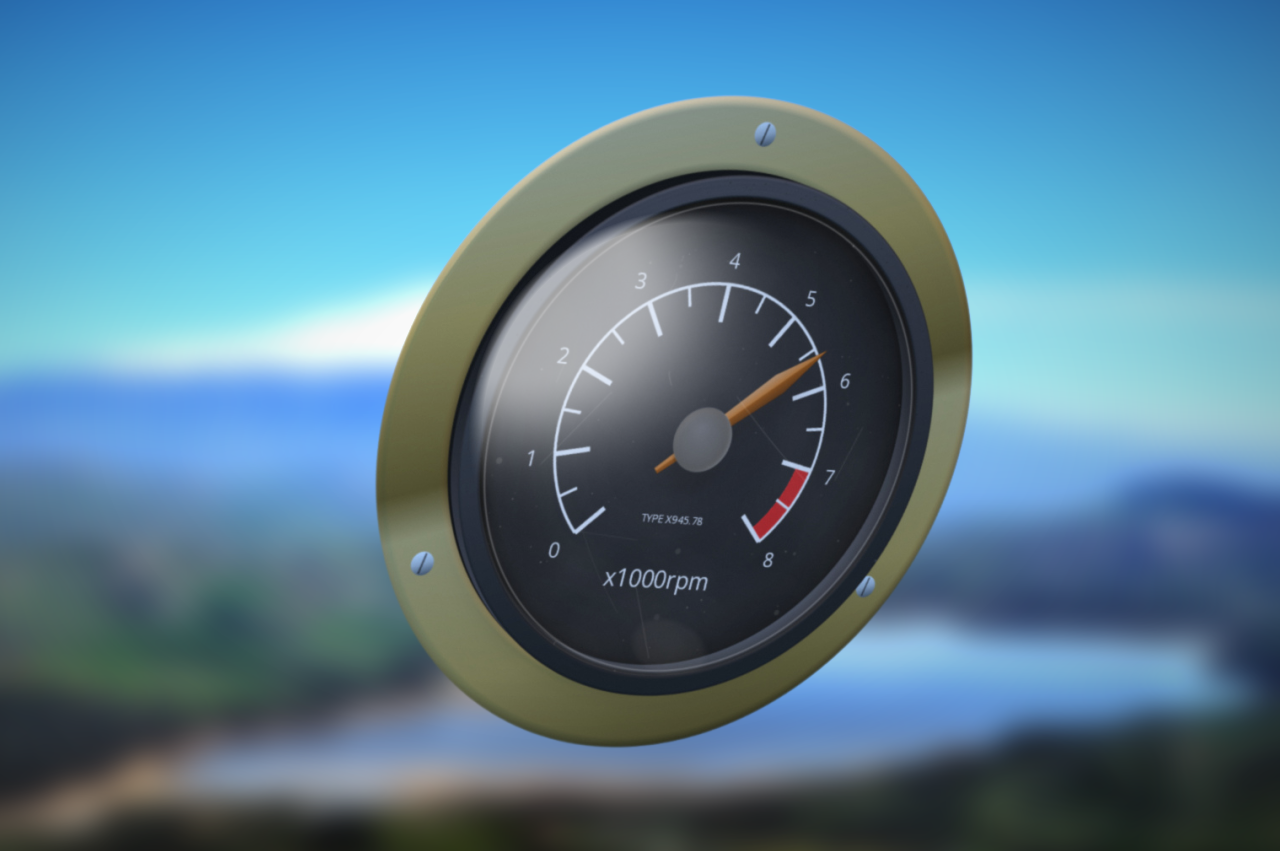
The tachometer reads {"value": 5500, "unit": "rpm"}
